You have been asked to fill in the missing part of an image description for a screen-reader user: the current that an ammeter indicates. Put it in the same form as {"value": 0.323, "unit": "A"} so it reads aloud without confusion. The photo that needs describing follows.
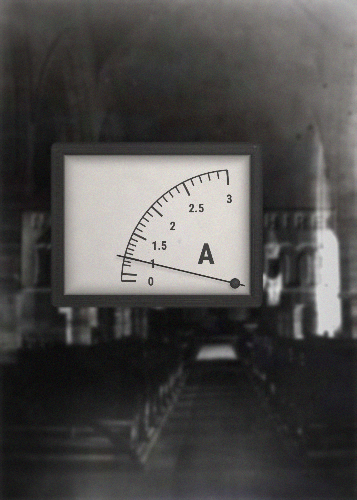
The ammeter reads {"value": 1, "unit": "A"}
